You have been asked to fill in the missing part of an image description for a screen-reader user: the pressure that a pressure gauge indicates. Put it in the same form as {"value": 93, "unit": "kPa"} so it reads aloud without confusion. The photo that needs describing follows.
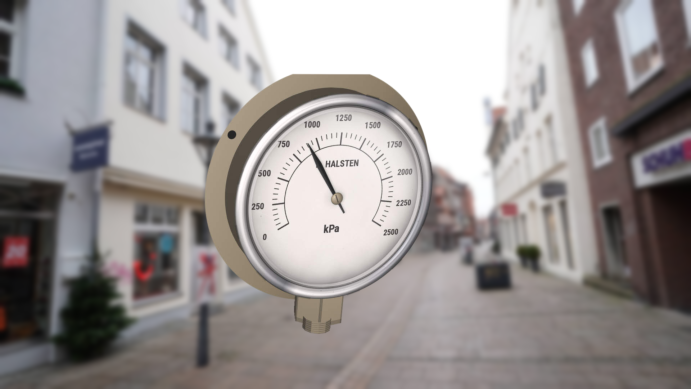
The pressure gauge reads {"value": 900, "unit": "kPa"}
